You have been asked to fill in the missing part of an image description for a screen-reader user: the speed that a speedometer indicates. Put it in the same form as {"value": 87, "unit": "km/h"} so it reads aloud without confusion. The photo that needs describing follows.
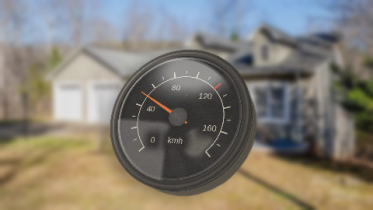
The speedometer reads {"value": 50, "unit": "km/h"}
